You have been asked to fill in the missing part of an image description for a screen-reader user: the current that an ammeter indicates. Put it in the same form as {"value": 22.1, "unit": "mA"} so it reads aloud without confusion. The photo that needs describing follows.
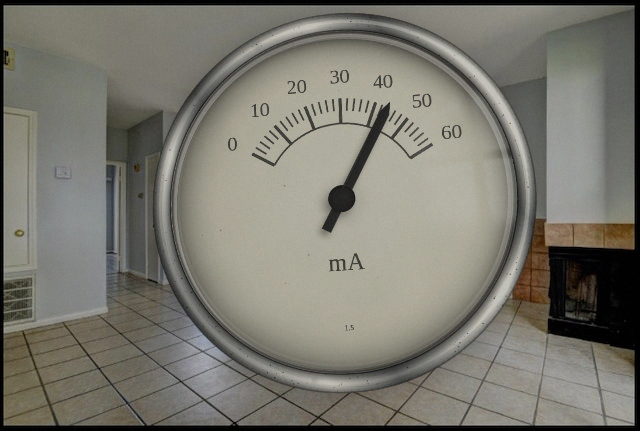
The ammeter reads {"value": 44, "unit": "mA"}
